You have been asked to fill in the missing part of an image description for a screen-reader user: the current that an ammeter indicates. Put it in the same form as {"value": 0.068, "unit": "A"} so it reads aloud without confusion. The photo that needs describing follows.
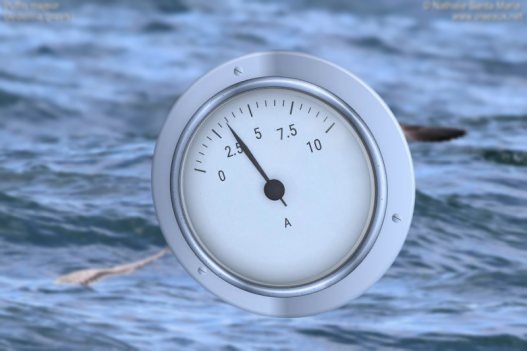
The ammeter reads {"value": 3.5, "unit": "A"}
